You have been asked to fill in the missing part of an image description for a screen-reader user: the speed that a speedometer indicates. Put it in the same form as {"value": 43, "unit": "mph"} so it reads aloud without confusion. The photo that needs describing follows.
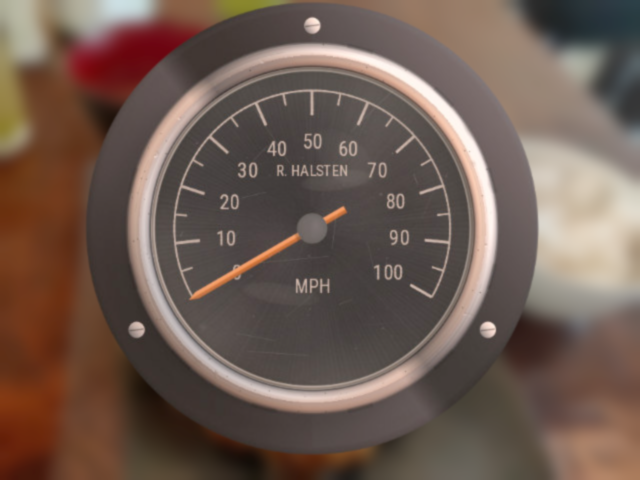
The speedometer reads {"value": 0, "unit": "mph"}
